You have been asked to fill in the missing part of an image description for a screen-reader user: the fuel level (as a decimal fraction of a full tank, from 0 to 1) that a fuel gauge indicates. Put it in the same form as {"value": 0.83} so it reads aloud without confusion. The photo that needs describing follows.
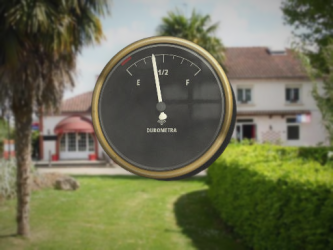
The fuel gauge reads {"value": 0.375}
